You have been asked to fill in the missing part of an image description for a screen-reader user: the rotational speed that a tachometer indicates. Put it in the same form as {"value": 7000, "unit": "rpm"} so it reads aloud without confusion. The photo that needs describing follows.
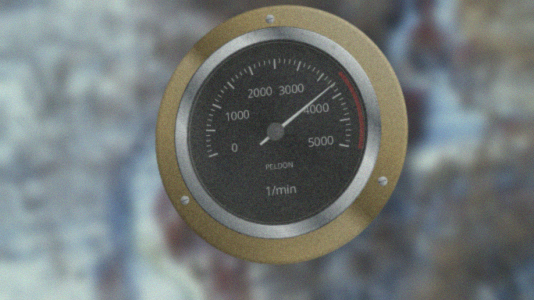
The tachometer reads {"value": 3800, "unit": "rpm"}
